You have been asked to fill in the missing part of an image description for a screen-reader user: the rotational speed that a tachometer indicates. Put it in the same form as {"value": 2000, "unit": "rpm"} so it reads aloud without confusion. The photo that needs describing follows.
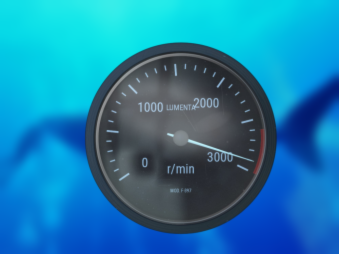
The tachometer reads {"value": 2900, "unit": "rpm"}
